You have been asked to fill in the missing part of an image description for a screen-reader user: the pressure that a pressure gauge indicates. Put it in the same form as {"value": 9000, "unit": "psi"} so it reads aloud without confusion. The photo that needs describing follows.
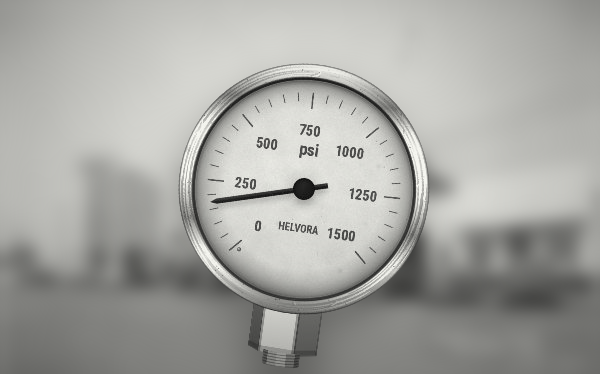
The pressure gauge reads {"value": 175, "unit": "psi"}
